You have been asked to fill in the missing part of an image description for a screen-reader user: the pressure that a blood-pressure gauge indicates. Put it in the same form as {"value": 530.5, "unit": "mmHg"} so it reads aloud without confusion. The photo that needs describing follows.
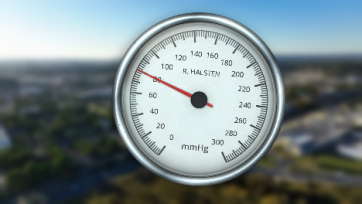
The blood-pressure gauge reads {"value": 80, "unit": "mmHg"}
